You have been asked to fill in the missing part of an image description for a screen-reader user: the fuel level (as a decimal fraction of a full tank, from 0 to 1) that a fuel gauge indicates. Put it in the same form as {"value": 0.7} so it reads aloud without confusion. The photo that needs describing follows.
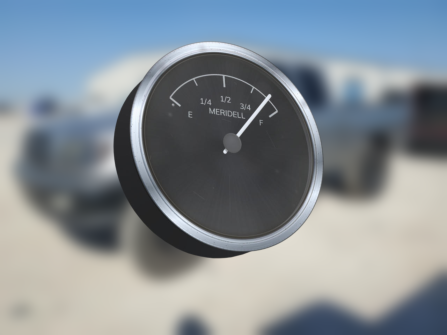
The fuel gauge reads {"value": 0.875}
